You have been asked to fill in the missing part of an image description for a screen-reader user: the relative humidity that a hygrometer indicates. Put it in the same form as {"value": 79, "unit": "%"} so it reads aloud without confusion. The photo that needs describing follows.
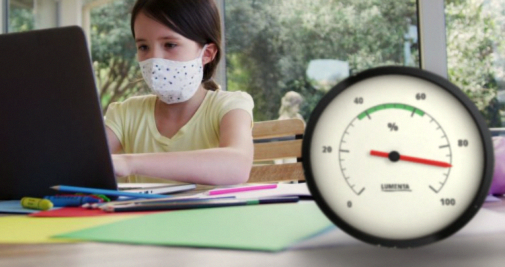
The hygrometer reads {"value": 88, "unit": "%"}
